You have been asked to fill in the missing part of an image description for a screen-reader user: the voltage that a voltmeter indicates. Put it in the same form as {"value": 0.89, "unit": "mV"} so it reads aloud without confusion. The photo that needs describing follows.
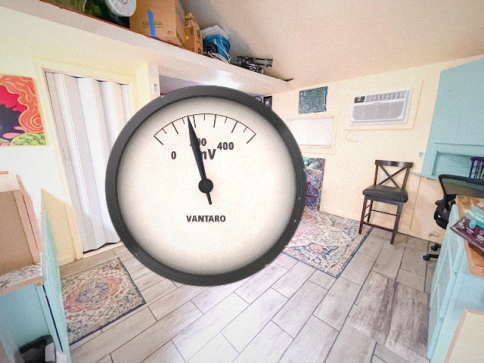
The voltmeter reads {"value": 175, "unit": "mV"}
